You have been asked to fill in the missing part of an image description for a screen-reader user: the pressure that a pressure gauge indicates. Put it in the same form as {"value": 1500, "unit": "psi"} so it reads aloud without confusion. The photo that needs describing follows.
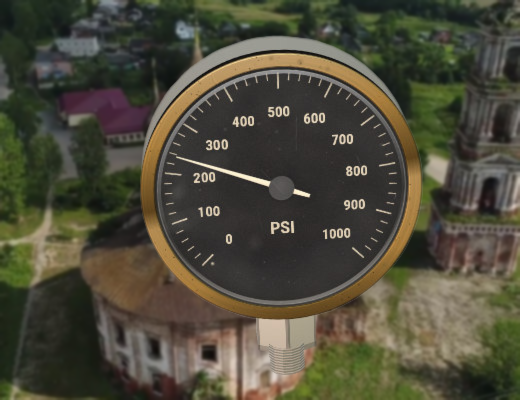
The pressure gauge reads {"value": 240, "unit": "psi"}
